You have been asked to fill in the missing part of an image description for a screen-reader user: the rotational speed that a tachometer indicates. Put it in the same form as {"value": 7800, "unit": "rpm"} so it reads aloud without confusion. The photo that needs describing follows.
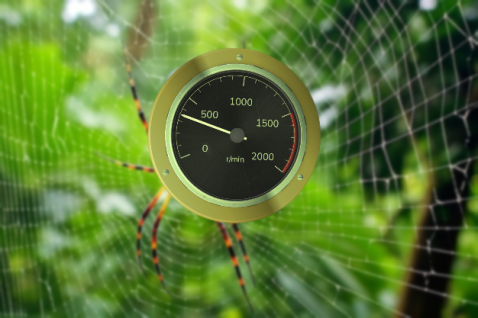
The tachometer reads {"value": 350, "unit": "rpm"}
